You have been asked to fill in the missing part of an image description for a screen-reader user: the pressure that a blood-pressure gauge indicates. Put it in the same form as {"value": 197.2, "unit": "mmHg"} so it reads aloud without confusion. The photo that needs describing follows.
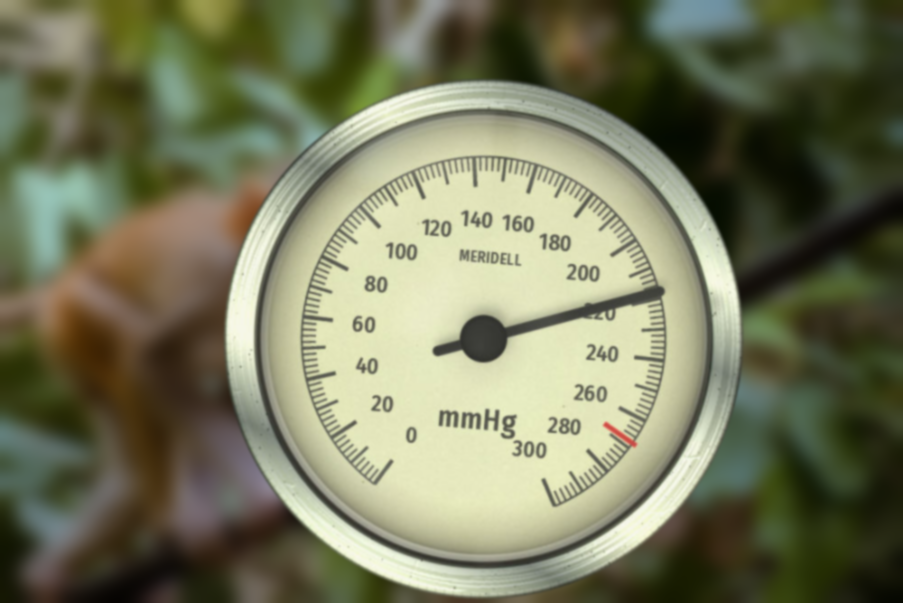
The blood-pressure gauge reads {"value": 218, "unit": "mmHg"}
